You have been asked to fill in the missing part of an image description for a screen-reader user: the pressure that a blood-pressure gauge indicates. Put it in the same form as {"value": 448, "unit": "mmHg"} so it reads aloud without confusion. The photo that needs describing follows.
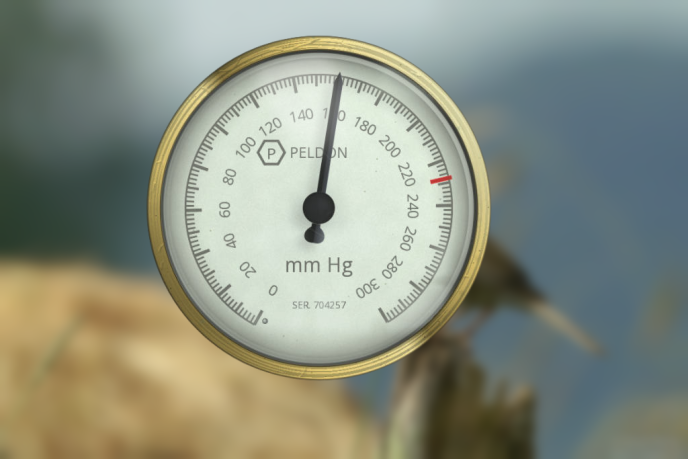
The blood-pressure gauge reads {"value": 160, "unit": "mmHg"}
